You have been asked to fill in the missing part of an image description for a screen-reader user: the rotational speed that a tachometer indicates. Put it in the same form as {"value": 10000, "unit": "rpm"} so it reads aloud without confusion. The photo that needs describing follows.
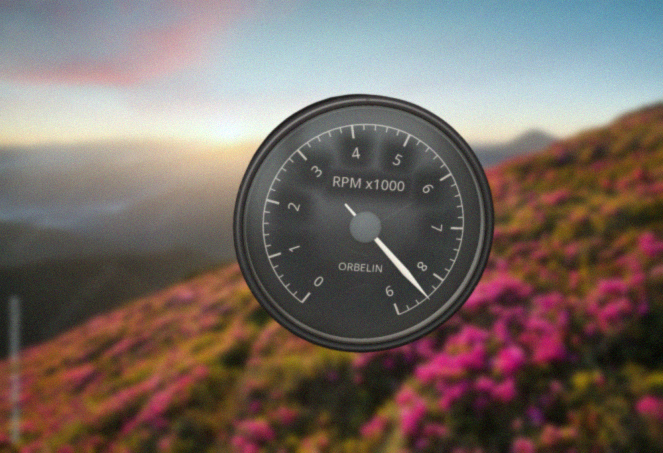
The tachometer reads {"value": 8400, "unit": "rpm"}
